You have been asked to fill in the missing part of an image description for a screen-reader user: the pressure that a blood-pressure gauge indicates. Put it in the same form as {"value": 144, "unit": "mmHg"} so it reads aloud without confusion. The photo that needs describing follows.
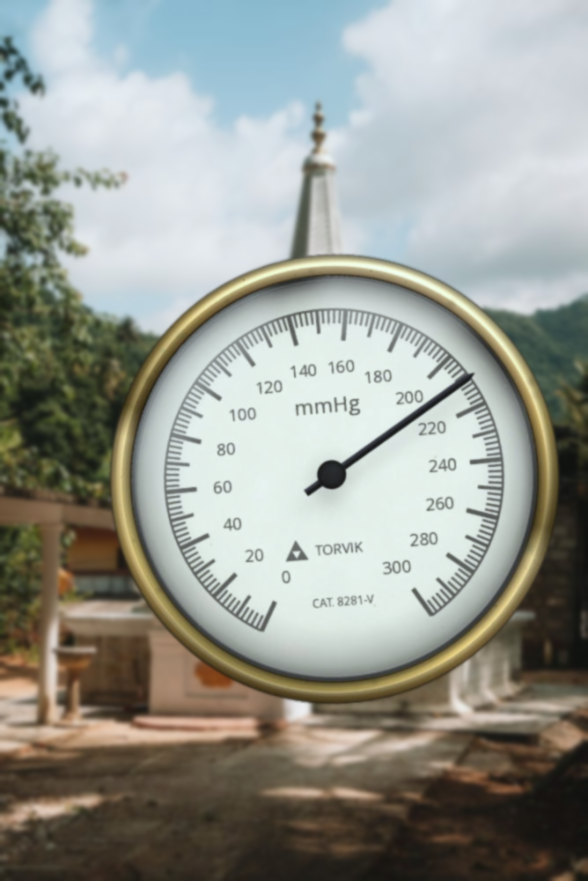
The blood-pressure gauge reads {"value": 210, "unit": "mmHg"}
